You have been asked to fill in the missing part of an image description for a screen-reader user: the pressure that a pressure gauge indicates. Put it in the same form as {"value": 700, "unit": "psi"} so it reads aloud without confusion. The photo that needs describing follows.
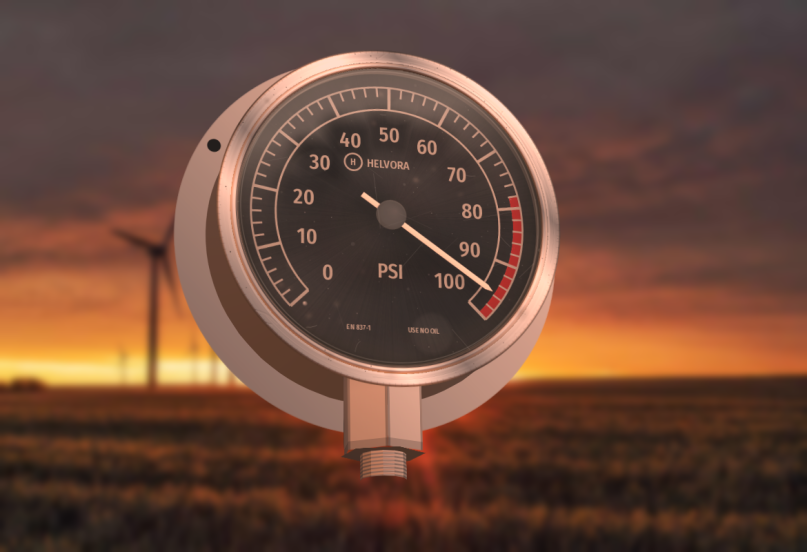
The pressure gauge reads {"value": 96, "unit": "psi"}
